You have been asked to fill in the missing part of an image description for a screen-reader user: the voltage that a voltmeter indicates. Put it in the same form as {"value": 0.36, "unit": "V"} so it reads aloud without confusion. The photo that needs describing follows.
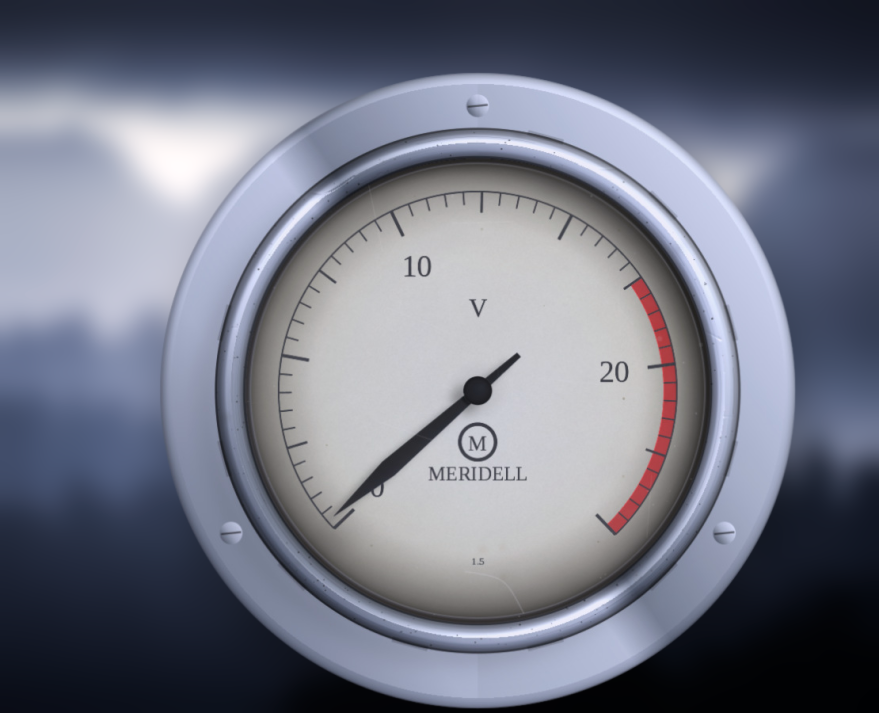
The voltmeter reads {"value": 0.25, "unit": "V"}
